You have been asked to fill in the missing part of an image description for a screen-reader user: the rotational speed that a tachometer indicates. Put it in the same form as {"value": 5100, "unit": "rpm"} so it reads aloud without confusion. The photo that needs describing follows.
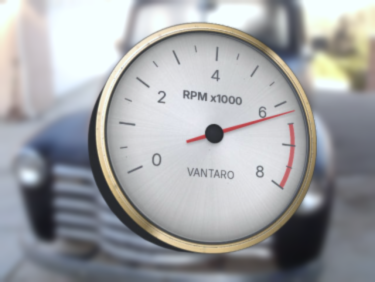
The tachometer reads {"value": 6250, "unit": "rpm"}
